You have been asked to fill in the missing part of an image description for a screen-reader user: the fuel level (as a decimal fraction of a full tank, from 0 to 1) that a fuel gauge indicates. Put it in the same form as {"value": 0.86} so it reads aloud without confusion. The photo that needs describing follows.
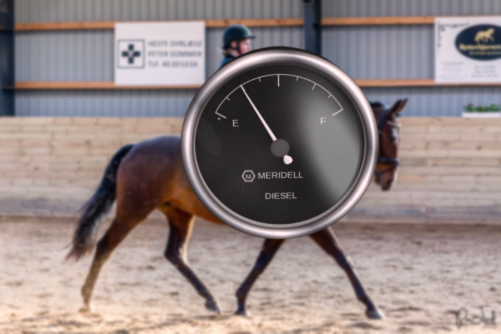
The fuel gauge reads {"value": 0.25}
